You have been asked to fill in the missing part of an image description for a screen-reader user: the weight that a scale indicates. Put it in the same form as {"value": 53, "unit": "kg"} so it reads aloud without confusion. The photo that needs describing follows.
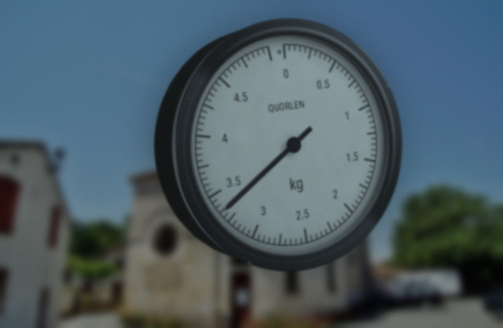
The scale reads {"value": 3.35, "unit": "kg"}
